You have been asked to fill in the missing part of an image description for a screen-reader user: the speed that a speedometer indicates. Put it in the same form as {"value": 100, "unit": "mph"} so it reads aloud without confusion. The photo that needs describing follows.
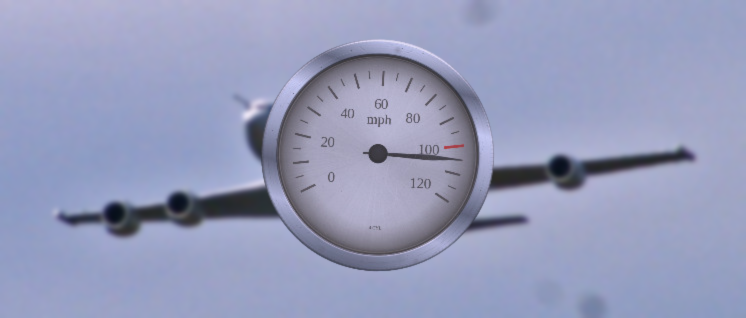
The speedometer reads {"value": 105, "unit": "mph"}
